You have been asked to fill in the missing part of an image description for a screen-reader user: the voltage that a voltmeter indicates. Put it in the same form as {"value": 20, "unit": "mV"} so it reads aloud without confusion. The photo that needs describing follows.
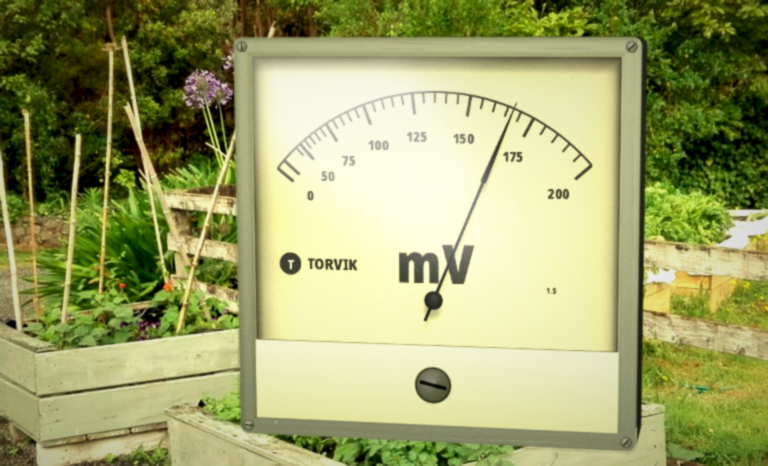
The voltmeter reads {"value": 167.5, "unit": "mV"}
